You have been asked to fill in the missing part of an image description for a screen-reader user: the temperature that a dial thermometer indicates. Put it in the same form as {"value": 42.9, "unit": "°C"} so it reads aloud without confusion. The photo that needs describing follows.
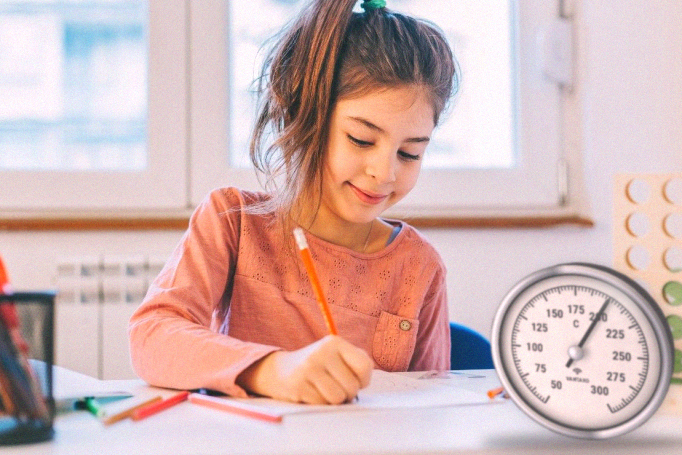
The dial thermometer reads {"value": 200, "unit": "°C"}
